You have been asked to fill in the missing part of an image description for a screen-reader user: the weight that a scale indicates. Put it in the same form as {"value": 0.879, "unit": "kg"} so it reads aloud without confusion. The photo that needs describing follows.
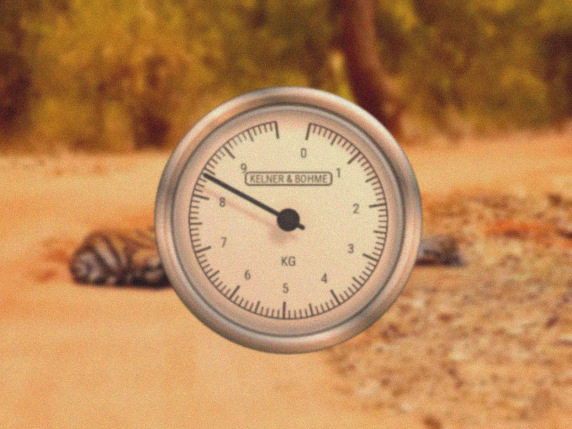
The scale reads {"value": 8.4, "unit": "kg"}
